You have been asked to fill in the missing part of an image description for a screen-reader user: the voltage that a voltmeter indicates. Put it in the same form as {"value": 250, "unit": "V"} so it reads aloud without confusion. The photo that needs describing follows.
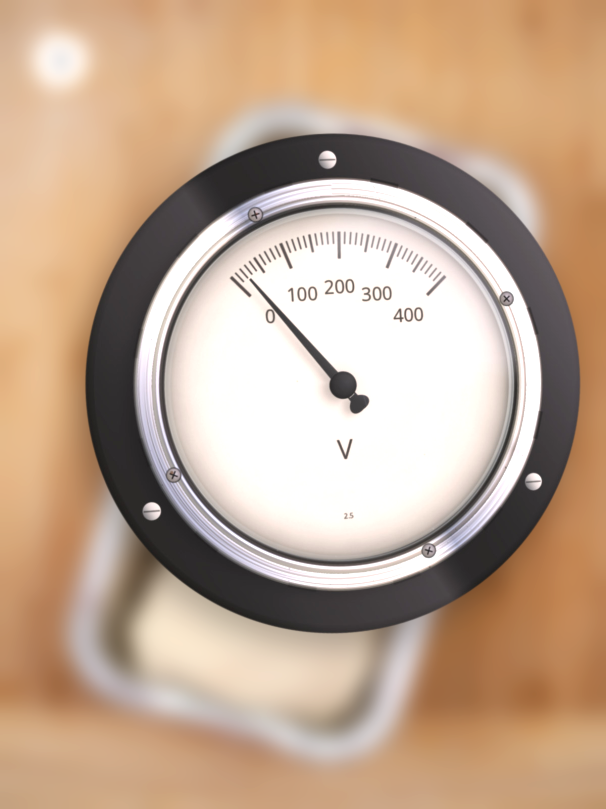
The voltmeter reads {"value": 20, "unit": "V"}
